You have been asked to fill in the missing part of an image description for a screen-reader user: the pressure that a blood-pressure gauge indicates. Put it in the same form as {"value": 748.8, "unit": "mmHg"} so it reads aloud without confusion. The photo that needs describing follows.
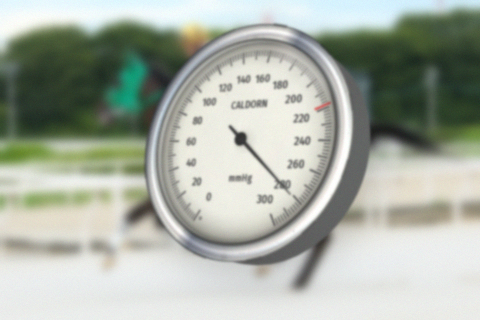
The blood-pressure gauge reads {"value": 280, "unit": "mmHg"}
